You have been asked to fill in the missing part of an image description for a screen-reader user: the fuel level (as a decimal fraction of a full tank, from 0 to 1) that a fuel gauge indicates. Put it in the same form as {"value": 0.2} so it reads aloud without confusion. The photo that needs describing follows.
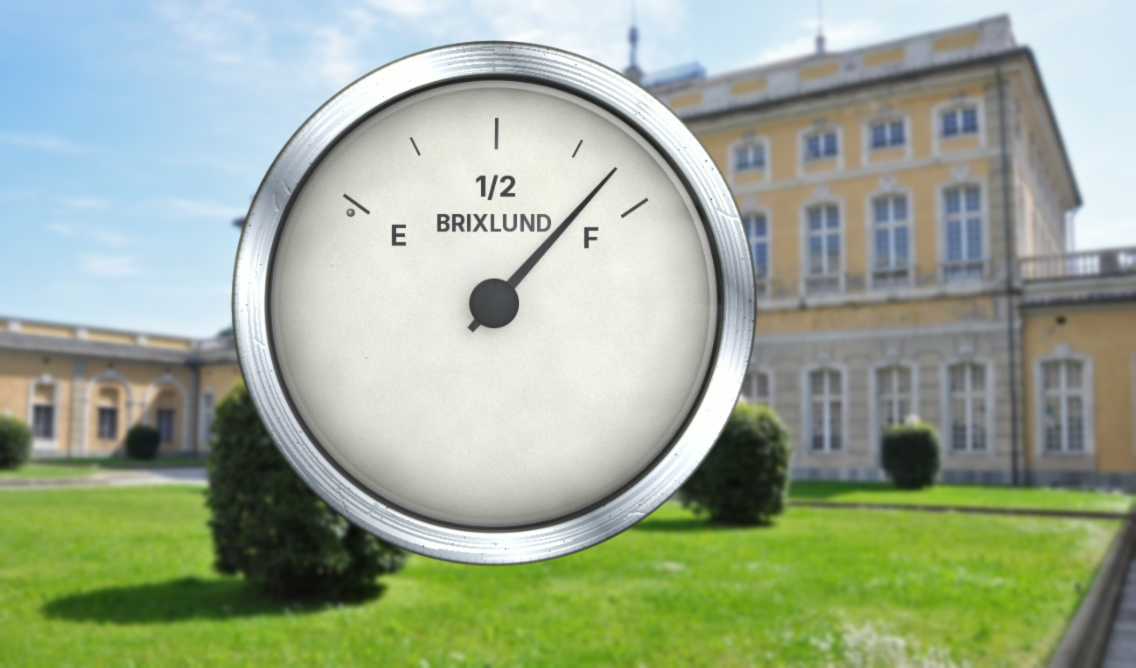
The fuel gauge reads {"value": 0.875}
